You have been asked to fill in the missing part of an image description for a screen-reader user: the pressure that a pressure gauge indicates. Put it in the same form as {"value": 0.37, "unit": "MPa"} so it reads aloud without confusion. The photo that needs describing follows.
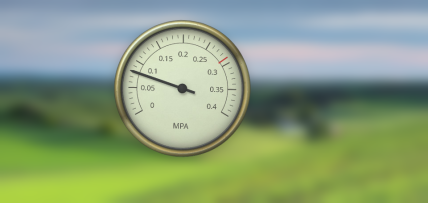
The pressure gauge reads {"value": 0.08, "unit": "MPa"}
